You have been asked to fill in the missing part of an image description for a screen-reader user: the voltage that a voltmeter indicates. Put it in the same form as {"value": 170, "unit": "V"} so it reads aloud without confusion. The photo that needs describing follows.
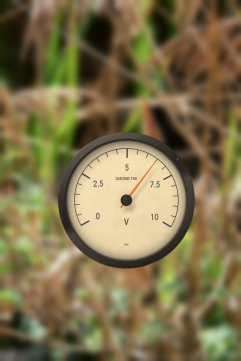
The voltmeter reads {"value": 6.5, "unit": "V"}
